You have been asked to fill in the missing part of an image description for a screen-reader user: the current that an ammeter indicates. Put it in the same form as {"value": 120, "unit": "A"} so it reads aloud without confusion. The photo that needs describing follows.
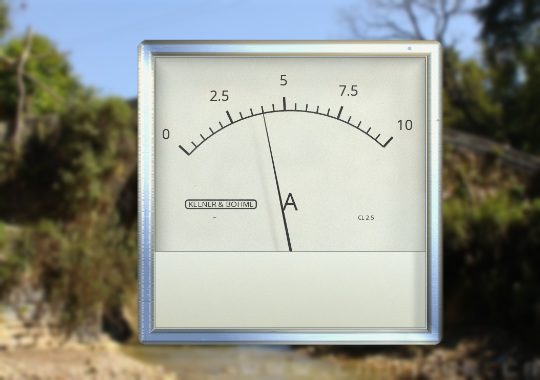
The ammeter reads {"value": 4, "unit": "A"}
